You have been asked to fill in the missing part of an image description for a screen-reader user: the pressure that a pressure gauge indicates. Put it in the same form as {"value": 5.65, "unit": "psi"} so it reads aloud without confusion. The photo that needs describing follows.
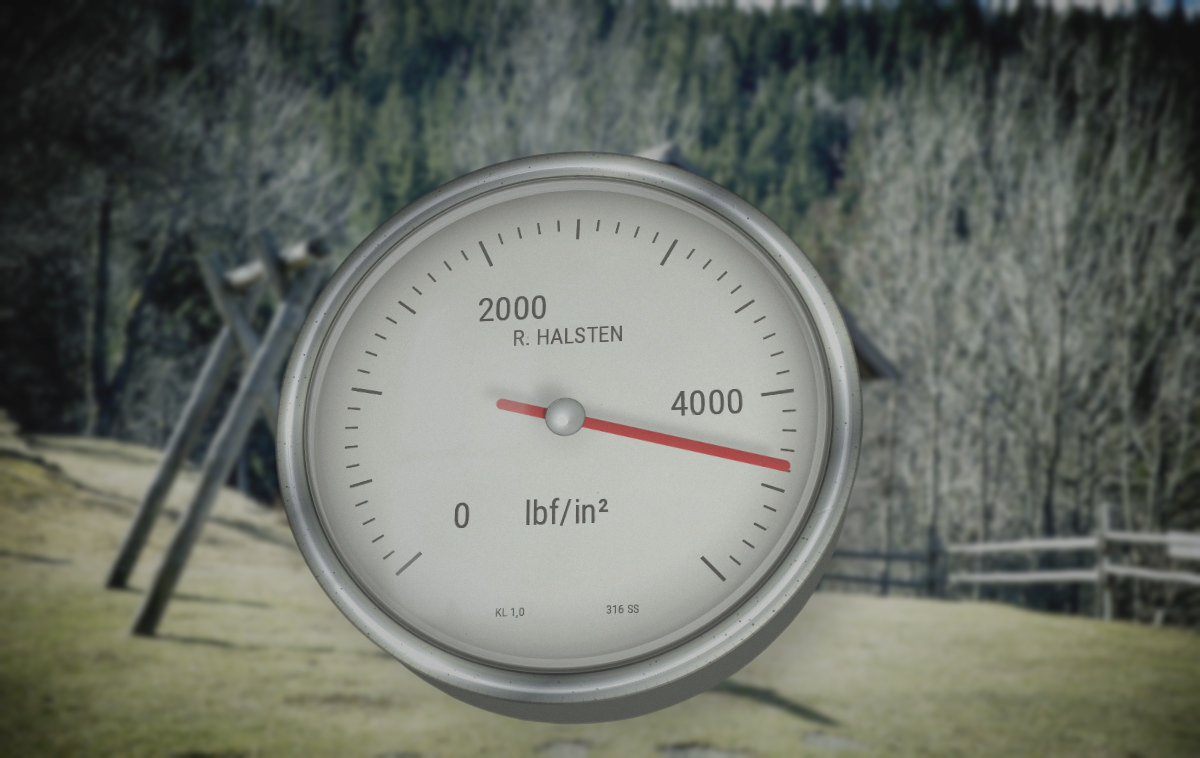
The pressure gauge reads {"value": 4400, "unit": "psi"}
